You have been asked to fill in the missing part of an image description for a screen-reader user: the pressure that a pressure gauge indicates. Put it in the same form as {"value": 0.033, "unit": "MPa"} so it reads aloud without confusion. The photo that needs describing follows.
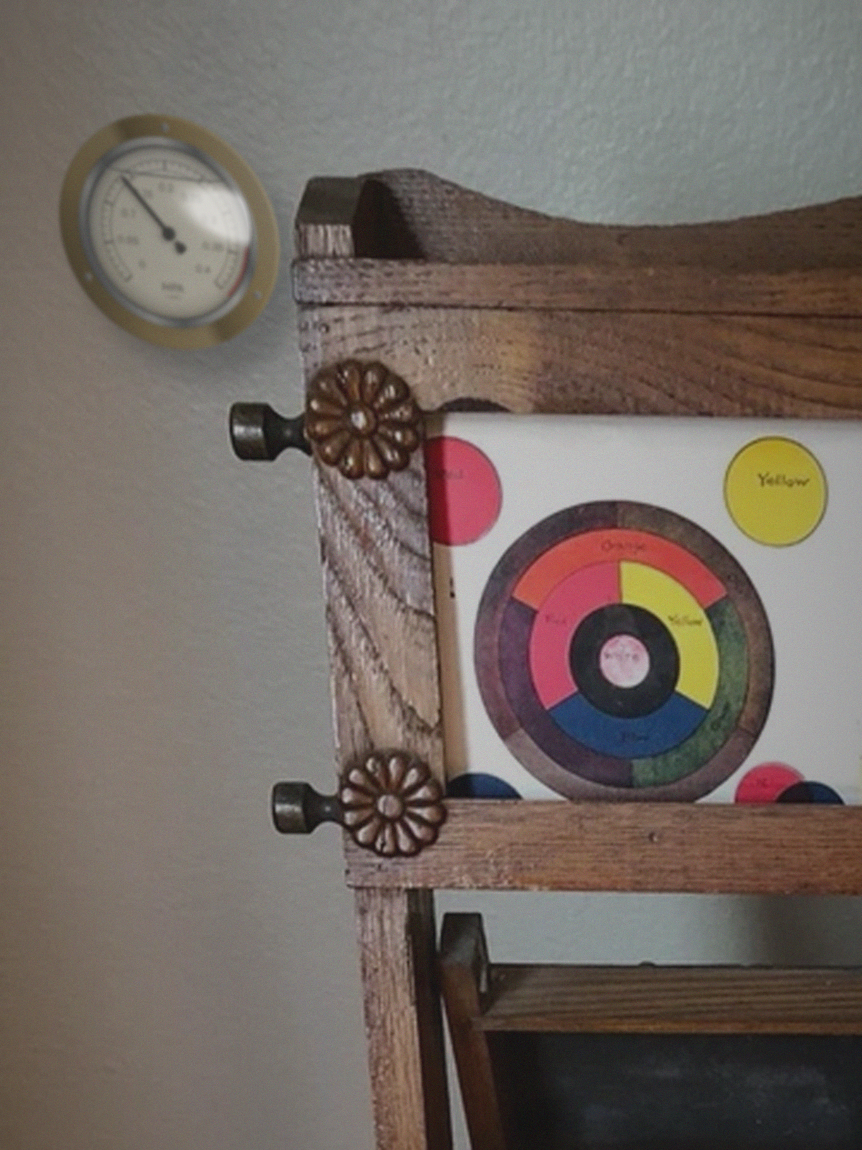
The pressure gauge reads {"value": 0.14, "unit": "MPa"}
